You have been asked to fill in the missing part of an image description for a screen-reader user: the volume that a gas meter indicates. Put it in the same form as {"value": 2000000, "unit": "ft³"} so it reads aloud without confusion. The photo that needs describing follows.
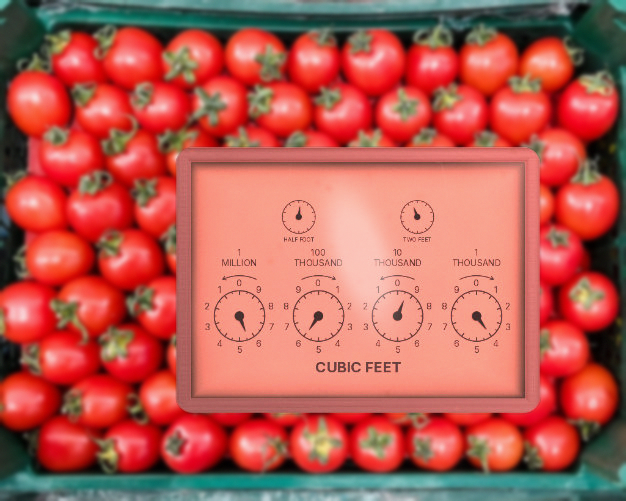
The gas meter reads {"value": 559400, "unit": "ft³"}
